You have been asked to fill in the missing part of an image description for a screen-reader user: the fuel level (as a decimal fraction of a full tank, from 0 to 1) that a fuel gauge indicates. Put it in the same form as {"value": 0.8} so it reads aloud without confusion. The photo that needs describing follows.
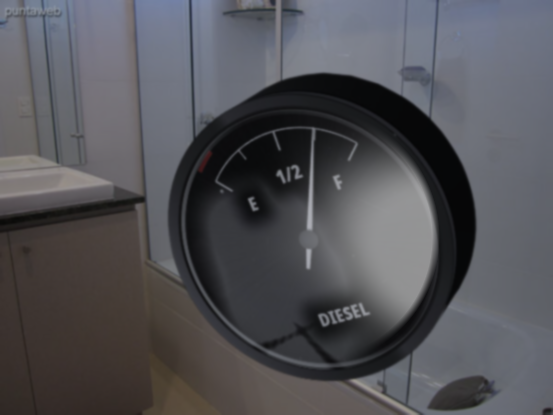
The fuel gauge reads {"value": 0.75}
